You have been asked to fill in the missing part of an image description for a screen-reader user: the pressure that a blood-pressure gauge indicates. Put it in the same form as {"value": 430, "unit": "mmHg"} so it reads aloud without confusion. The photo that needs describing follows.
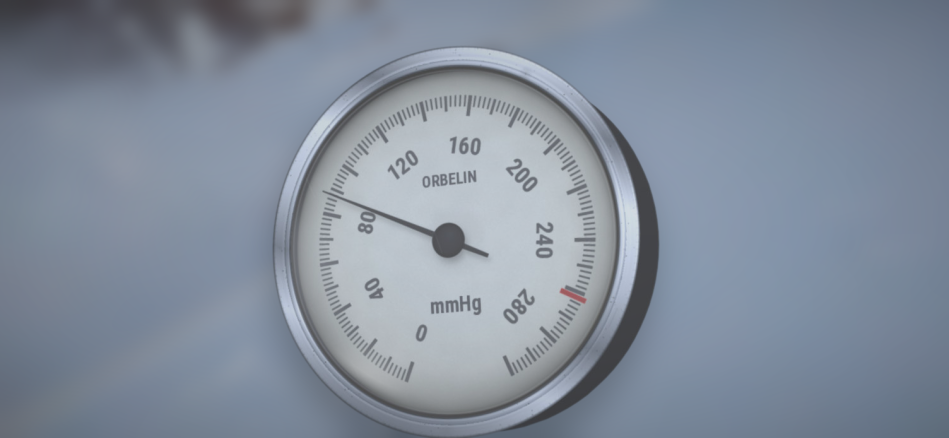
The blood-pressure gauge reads {"value": 88, "unit": "mmHg"}
